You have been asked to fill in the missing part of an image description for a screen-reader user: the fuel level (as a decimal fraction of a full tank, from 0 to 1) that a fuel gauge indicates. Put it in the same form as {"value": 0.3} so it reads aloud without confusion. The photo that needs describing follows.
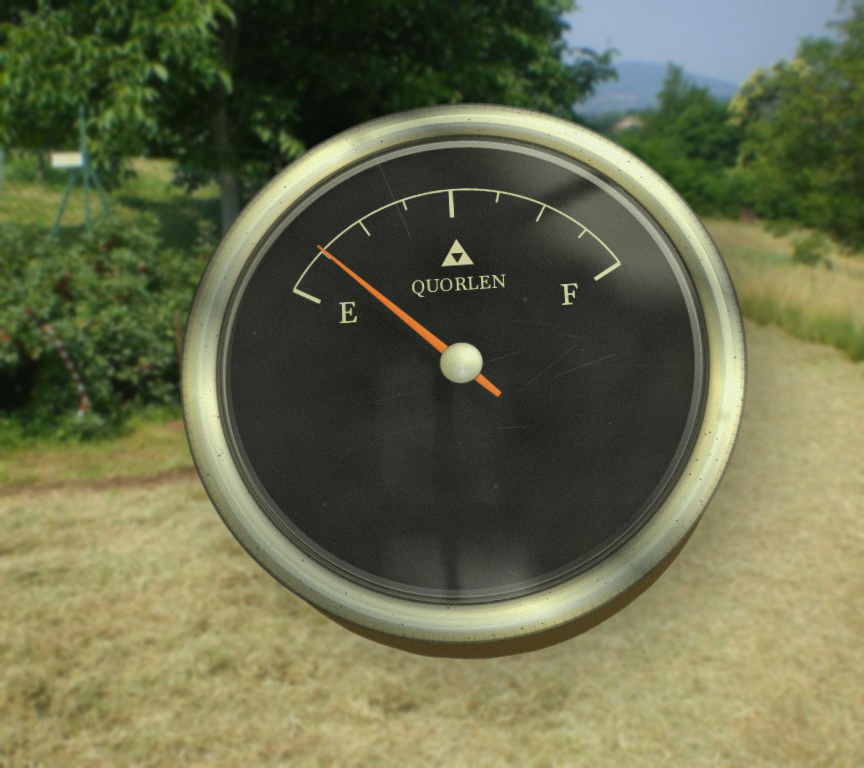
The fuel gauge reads {"value": 0.125}
